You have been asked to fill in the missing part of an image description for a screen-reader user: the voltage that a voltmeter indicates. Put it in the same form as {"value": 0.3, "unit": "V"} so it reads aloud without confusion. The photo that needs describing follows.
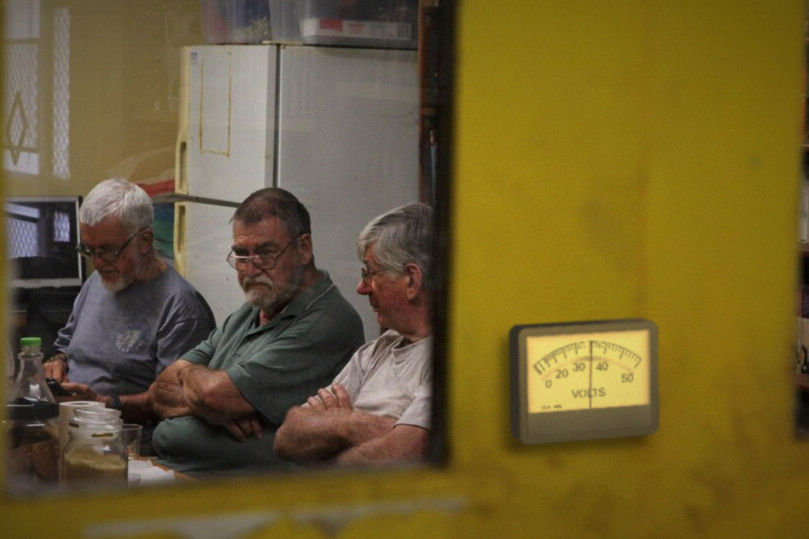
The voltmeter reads {"value": 35, "unit": "V"}
